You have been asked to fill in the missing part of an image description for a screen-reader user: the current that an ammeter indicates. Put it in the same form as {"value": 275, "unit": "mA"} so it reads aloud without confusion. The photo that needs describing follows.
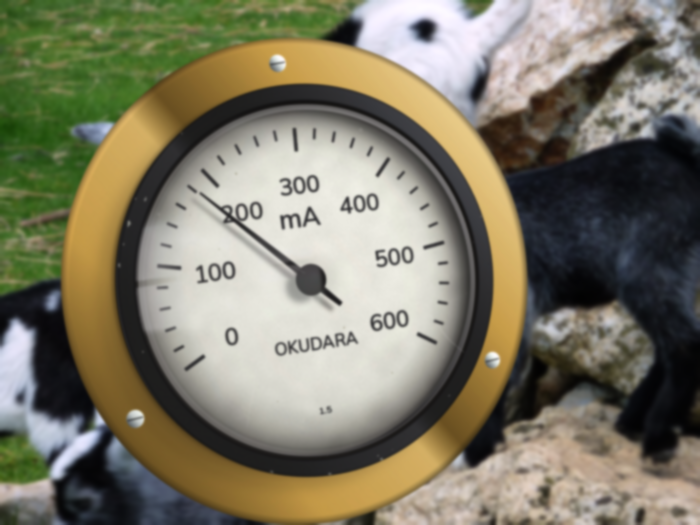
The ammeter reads {"value": 180, "unit": "mA"}
